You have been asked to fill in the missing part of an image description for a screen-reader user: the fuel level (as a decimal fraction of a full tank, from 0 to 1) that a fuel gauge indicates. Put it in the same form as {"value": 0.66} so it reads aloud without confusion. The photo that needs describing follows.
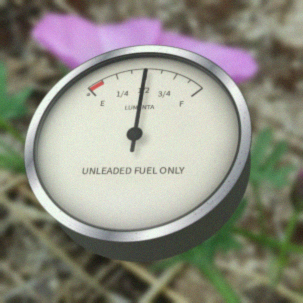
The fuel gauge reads {"value": 0.5}
